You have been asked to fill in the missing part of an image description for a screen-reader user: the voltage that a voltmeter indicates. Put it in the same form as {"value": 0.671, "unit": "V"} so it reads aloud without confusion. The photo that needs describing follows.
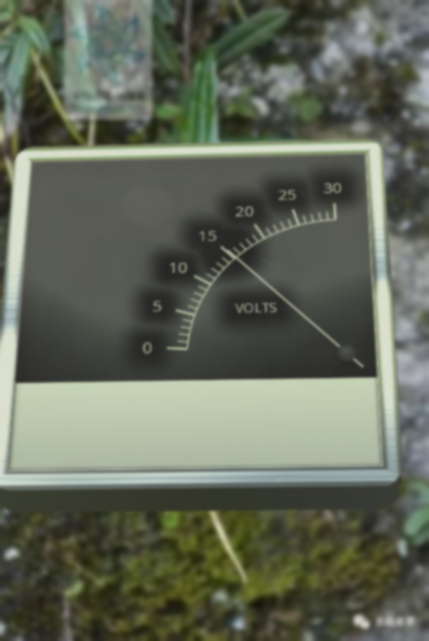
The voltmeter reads {"value": 15, "unit": "V"}
